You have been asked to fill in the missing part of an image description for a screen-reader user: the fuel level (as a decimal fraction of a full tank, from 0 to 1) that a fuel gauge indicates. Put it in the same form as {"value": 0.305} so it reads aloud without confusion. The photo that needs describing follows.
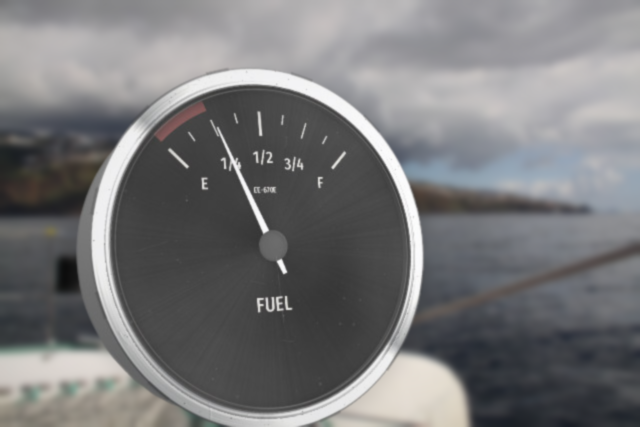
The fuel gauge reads {"value": 0.25}
